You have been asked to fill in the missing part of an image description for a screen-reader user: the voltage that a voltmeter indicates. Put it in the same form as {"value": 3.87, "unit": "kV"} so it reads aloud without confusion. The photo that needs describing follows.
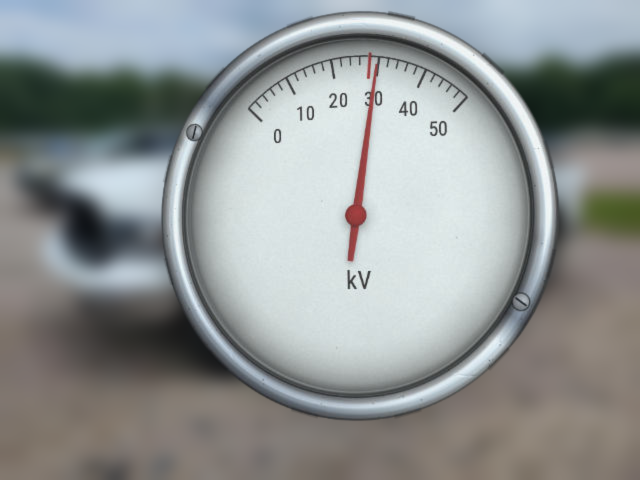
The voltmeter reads {"value": 30, "unit": "kV"}
